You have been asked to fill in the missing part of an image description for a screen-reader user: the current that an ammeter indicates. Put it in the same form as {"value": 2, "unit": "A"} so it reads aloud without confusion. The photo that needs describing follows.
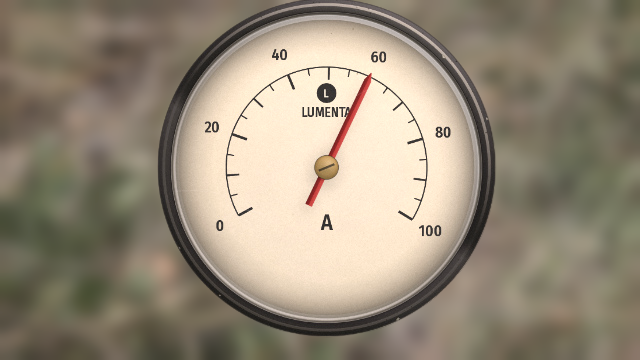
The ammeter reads {"value": 60, "unit": "A"}
